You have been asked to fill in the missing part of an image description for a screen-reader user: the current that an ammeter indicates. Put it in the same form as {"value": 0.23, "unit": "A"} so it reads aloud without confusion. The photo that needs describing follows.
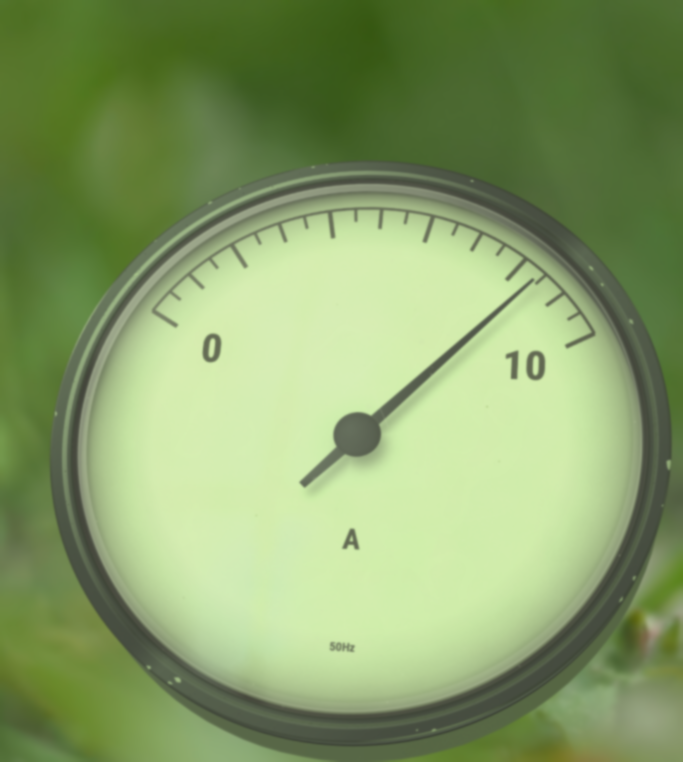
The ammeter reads {"value": 8.5, "unit": "A"}
